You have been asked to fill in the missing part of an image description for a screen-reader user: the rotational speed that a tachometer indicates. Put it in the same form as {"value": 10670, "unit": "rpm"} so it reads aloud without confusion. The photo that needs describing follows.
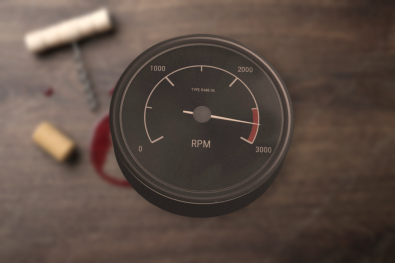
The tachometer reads {"value": 2750, "unit": "rpm"}
